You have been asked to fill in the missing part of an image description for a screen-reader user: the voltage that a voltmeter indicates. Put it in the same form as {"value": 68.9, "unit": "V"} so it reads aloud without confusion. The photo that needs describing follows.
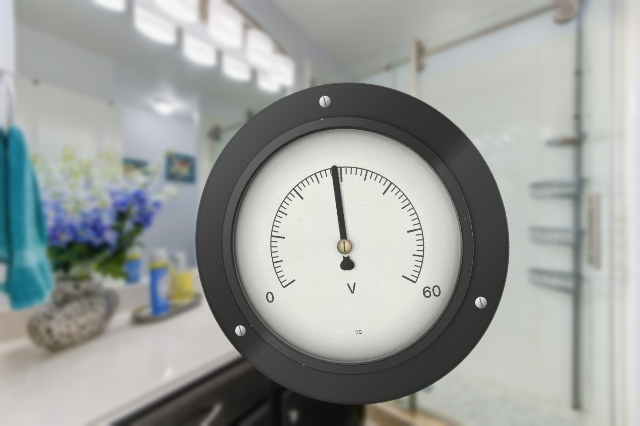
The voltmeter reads {"value": 29, "unit": "V"}
